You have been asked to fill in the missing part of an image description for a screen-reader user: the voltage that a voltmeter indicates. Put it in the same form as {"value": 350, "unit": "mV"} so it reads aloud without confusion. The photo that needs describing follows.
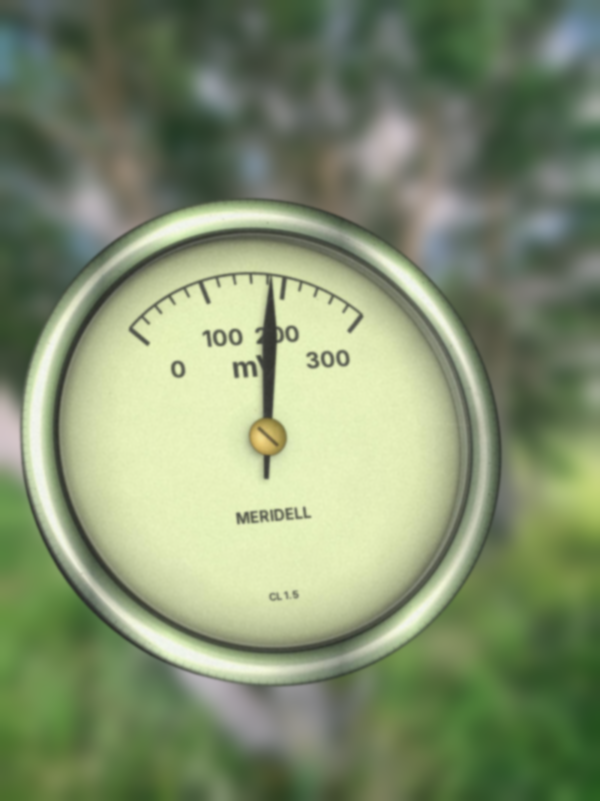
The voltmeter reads {"value": 180, "unit": "mV"}
